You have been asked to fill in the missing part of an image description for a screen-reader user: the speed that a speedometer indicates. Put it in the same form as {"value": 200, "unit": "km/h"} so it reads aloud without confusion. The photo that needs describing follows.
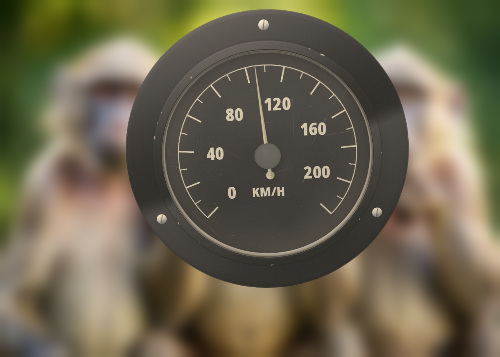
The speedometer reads {"value": 105, "unit": "km/h"}
